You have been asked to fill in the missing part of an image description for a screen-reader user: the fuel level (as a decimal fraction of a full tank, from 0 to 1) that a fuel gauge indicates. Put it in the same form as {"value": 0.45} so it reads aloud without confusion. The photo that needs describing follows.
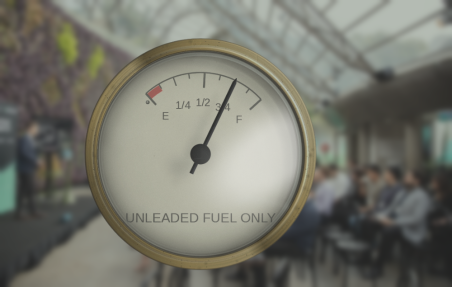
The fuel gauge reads {"value": 0.75}
